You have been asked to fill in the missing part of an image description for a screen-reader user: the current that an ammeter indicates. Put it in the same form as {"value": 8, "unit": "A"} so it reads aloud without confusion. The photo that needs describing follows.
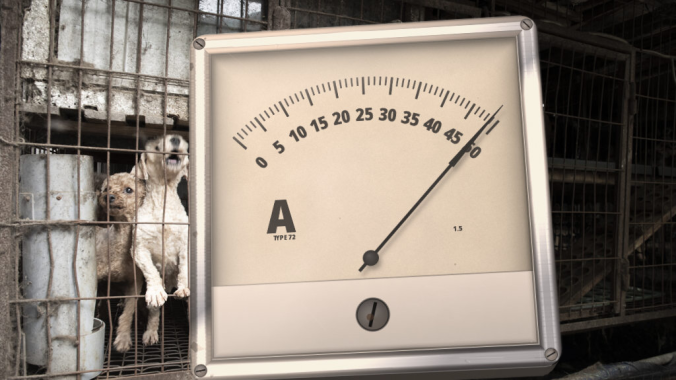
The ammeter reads {"value": 49, "unit": "A"}
